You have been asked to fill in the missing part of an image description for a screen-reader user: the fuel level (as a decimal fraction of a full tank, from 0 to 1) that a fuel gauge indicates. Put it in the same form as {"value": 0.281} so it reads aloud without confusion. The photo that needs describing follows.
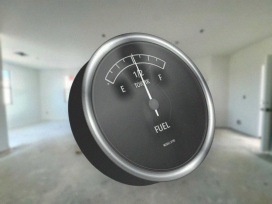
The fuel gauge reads {"value": 0.5}
